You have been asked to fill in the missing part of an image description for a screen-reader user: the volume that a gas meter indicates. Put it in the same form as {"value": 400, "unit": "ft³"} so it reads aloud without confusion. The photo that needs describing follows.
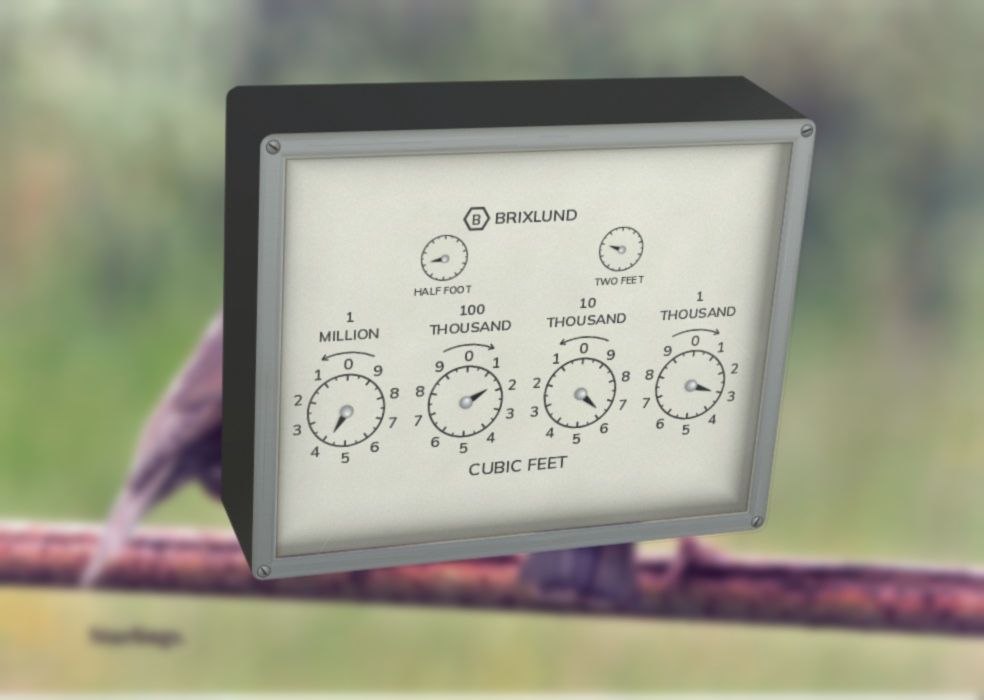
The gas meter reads {"value": 416300, "unit": "ft³"}
